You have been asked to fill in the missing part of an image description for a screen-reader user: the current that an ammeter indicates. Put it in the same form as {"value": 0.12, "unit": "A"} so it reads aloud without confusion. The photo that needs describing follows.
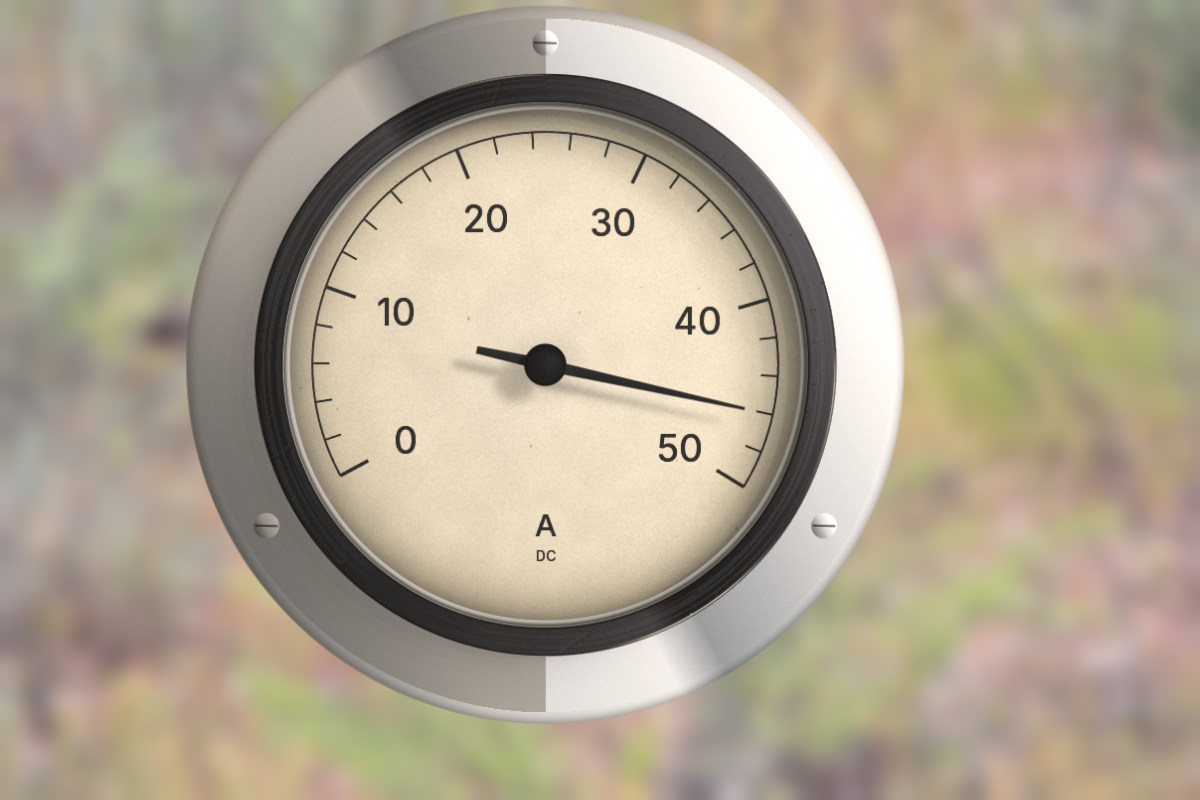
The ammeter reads {"value": 46, "unit": "A"}
